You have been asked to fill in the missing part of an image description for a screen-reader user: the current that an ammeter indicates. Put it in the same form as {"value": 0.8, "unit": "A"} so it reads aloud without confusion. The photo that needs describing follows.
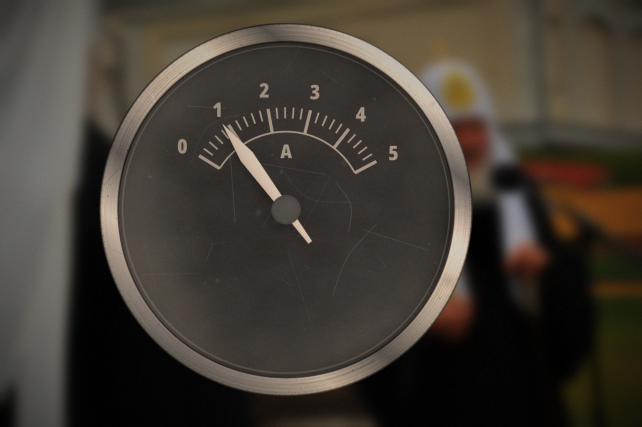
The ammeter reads {"value": 0.9, "unit": "A"}
